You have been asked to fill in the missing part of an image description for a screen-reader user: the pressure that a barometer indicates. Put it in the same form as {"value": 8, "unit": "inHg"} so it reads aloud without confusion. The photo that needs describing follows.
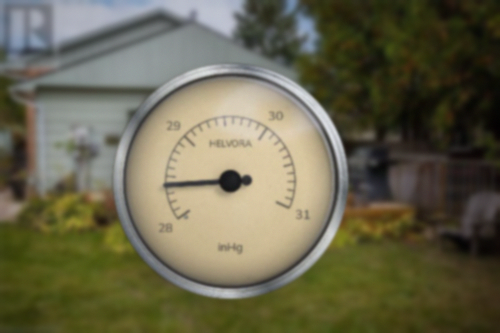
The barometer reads {"value": 28.4, "unit": "inHg"}
